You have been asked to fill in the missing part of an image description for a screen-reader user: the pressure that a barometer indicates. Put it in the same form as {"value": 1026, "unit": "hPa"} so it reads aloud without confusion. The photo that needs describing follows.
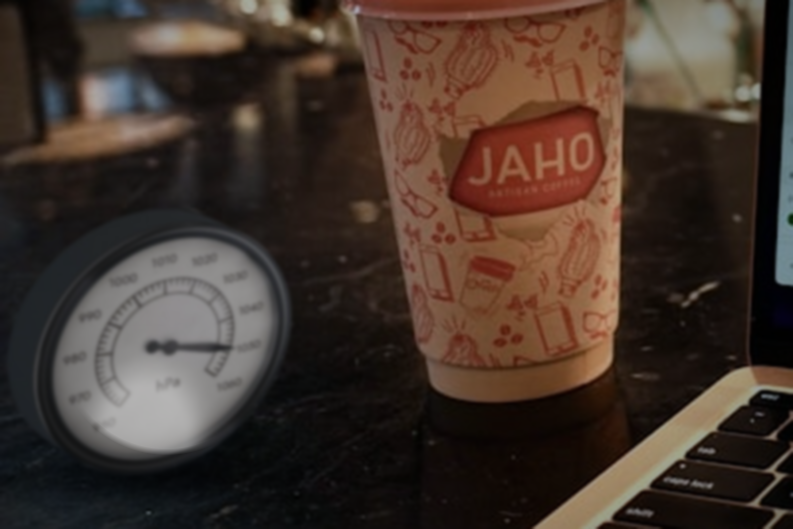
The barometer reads {"value": 1050, "unit": "hPa"}
